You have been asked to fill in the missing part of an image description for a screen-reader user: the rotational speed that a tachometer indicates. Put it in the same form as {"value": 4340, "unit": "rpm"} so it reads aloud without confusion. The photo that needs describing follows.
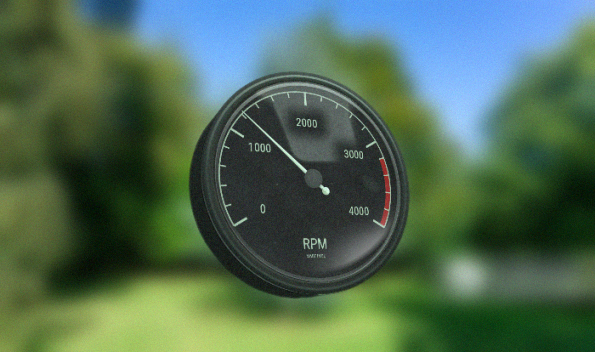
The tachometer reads {"value": 1200, "unit": "rpm"}
